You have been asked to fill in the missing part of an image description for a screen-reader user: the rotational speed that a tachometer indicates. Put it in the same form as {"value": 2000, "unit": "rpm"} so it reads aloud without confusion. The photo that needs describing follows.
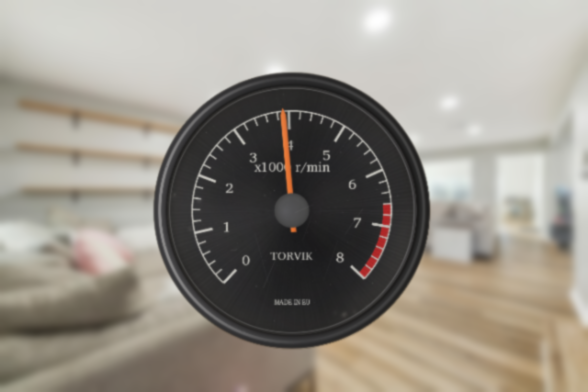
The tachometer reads {"value": 3900, "unit": "rpm"}
